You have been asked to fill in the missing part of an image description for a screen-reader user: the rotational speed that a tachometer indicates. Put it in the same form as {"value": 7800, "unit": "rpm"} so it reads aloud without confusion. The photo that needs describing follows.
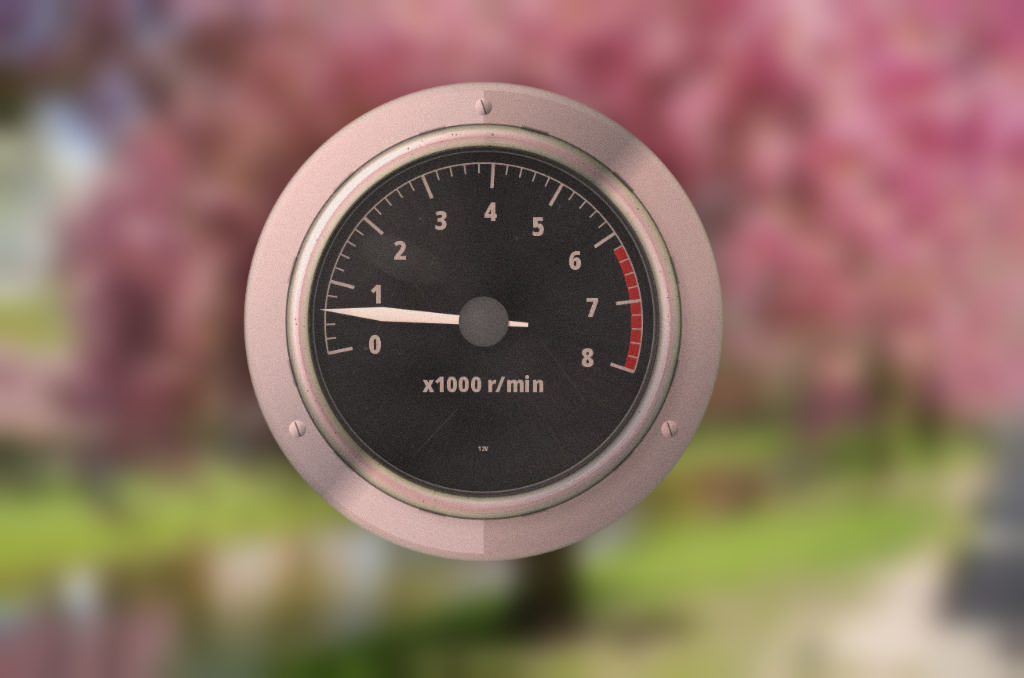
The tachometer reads {"value": 600, "unit": "rpm"}
